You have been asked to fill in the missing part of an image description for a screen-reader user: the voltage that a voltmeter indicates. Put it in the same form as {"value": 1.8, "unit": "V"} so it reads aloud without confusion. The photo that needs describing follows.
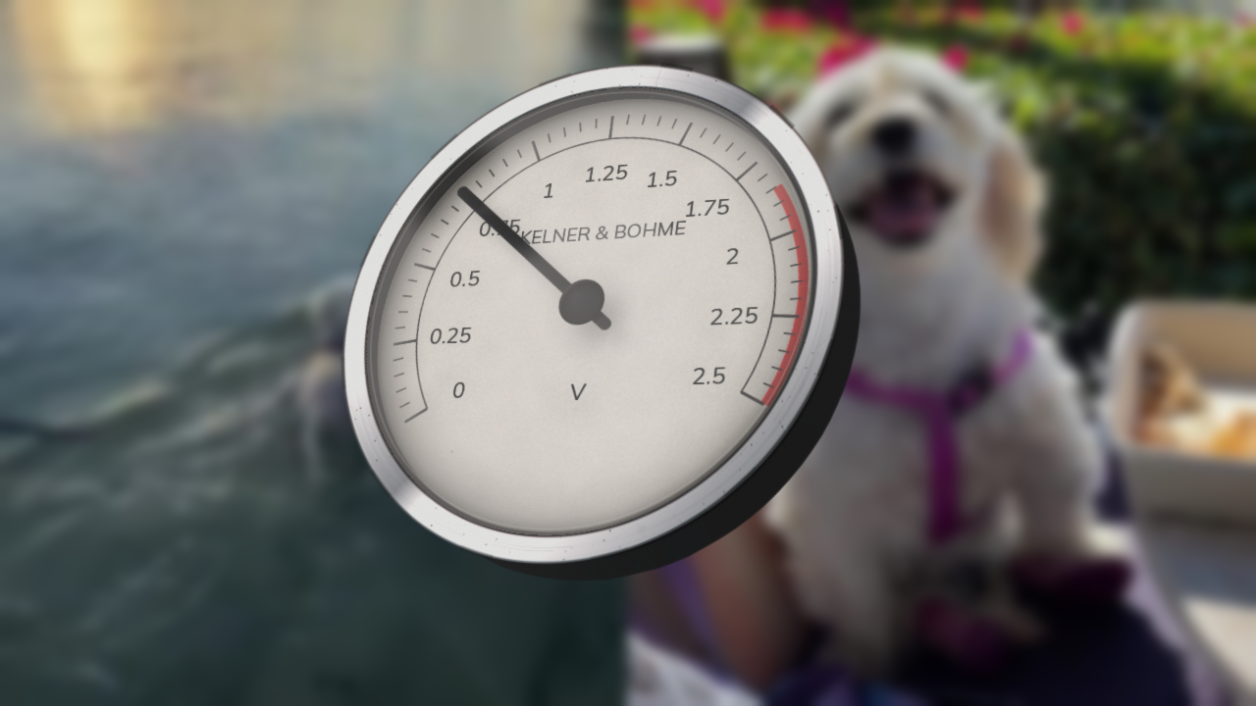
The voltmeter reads {"value": 0.75, "unit": "V"}
